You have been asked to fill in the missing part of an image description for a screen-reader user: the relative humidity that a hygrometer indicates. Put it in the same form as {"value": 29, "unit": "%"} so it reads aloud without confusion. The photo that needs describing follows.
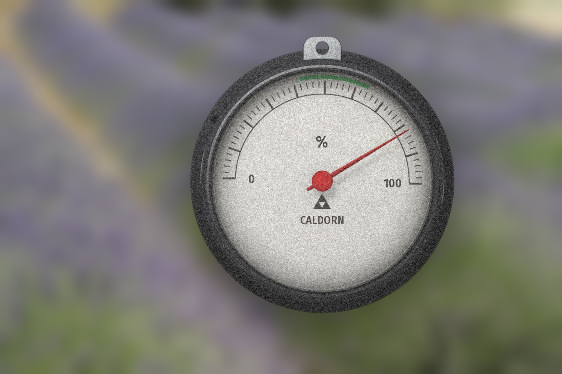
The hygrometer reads {"value": 82, "unit": "%"}
